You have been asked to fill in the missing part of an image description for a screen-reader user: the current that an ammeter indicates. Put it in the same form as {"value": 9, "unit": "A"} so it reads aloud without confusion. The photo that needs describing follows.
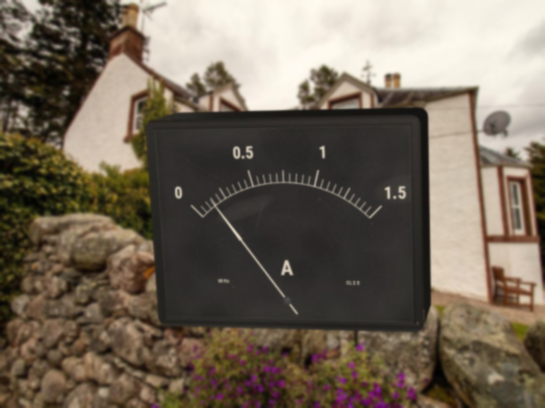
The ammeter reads {"value": 0.15, "unit": "A"}
